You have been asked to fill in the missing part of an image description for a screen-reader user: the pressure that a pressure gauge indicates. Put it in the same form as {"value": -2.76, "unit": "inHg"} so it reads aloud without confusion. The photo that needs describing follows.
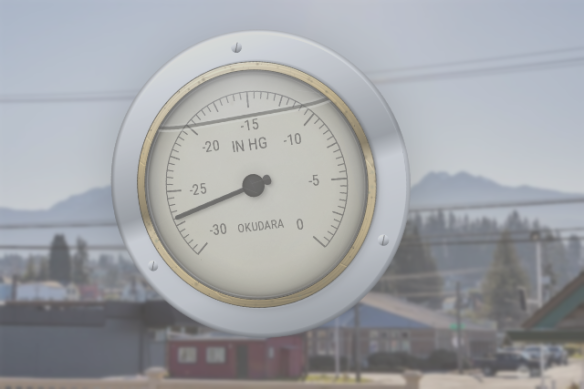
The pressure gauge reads {"value": -27, "unit": "inHg"}
